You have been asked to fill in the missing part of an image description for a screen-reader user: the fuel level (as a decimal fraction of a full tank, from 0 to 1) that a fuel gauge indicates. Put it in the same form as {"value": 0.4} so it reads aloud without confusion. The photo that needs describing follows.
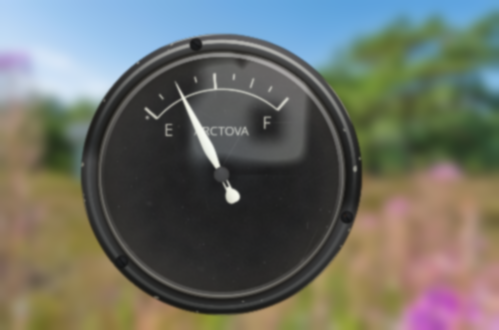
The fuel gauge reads {"value": 0.25}
